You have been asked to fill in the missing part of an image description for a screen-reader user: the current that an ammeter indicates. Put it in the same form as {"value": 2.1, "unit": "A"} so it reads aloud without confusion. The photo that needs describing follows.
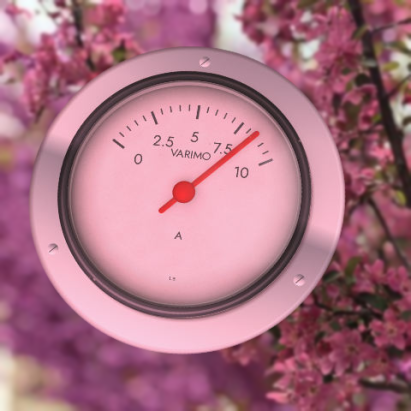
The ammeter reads {"value": 8.5, "unit": "A"}
